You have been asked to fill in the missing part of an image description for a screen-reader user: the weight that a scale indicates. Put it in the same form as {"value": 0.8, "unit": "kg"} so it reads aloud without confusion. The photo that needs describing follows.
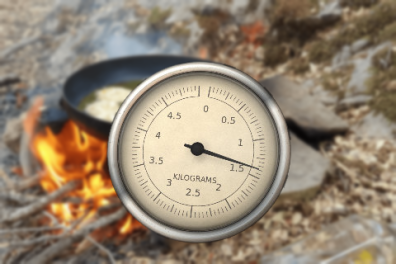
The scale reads {"value": 1.4, "unit": "kg"}
